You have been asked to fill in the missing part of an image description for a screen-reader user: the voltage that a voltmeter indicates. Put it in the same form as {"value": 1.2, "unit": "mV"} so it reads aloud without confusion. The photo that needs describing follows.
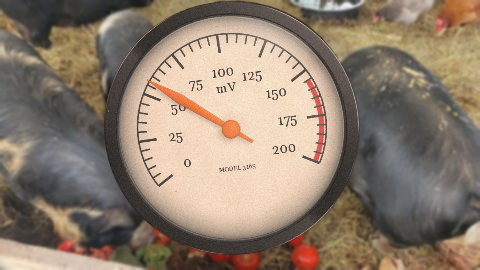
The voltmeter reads {"value": 57.5, "unit": "mV"}
